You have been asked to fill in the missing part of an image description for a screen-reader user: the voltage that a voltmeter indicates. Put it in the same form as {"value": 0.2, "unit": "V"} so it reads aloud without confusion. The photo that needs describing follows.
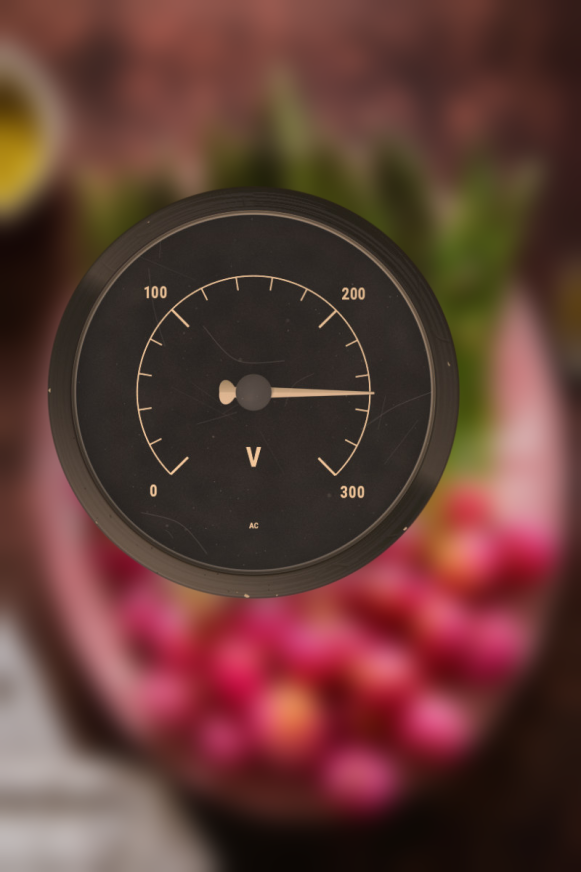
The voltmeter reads {"value": 250, "unit": "V"}
